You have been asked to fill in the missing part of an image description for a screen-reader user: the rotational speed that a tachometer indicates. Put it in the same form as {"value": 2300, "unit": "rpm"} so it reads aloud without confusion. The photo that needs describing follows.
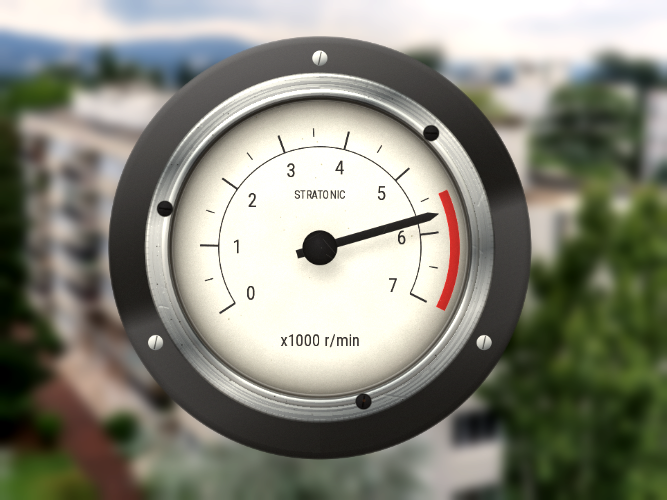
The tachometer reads {"value": 5750, "unit": "rpm"}
